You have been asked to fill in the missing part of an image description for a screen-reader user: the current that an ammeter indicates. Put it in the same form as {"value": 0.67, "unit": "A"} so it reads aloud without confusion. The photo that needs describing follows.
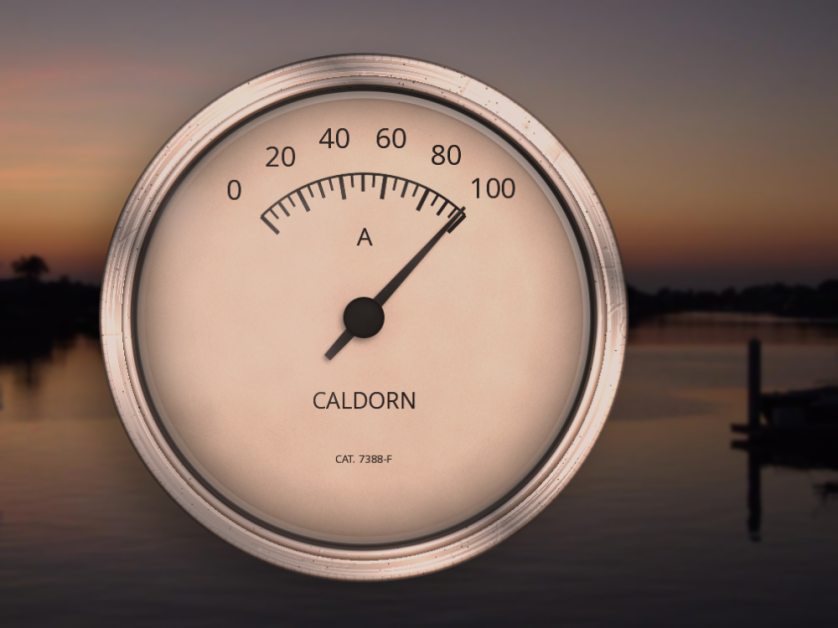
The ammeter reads {"value": 97.5, "unit": "A"}
